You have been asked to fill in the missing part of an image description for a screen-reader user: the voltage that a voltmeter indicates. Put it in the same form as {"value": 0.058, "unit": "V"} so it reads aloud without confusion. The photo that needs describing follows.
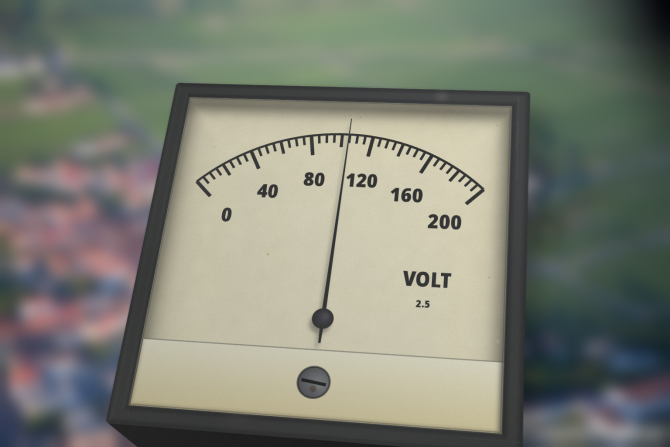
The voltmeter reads {"value": 105, "unit": "V"}
